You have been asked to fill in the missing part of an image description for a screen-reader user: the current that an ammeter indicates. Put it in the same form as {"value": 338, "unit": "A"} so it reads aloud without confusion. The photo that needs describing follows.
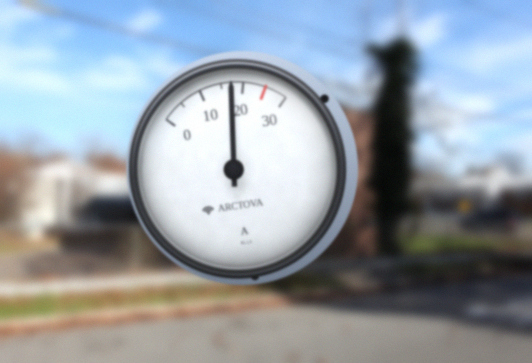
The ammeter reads {"value": 17.5, "unit": "A"}
